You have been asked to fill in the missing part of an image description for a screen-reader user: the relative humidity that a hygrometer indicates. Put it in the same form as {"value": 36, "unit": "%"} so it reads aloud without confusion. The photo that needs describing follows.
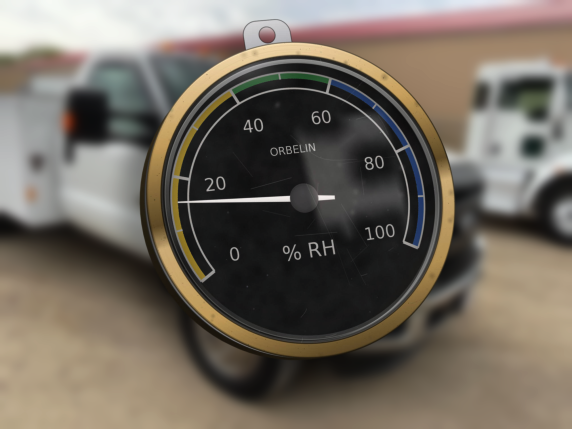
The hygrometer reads {"value": 15, "unit": "%"}
